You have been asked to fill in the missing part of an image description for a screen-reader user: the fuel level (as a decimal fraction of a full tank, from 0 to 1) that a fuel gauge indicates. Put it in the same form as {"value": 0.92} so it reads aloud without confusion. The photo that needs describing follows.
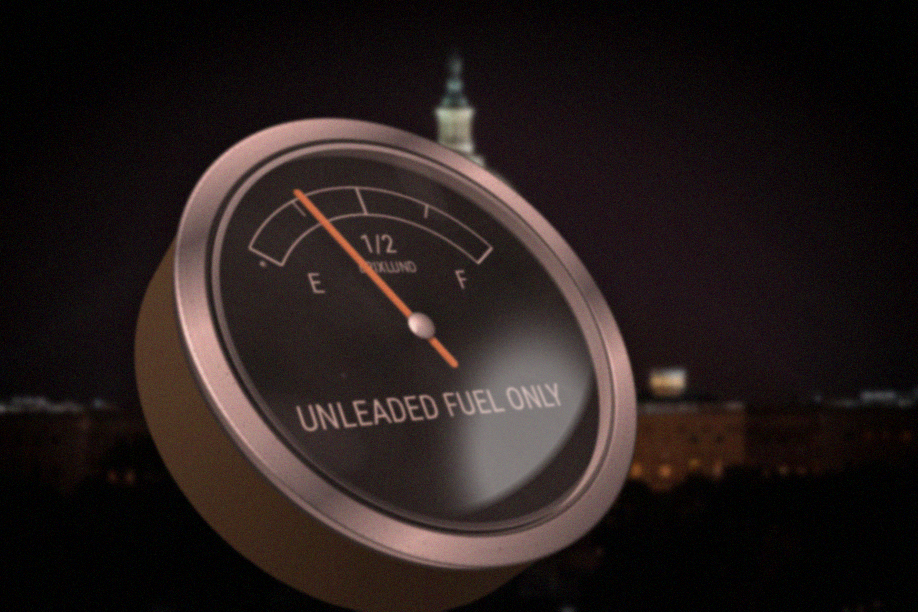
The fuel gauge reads {"value": 0.25}
